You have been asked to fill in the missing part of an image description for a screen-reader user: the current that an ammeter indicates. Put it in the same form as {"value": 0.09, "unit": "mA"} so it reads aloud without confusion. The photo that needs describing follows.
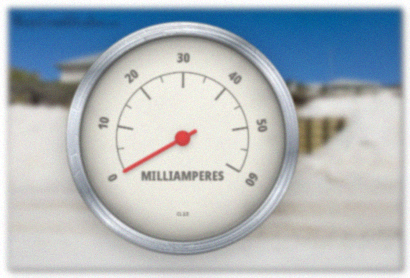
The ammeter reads {"value": 0, "unit": "mA"}
